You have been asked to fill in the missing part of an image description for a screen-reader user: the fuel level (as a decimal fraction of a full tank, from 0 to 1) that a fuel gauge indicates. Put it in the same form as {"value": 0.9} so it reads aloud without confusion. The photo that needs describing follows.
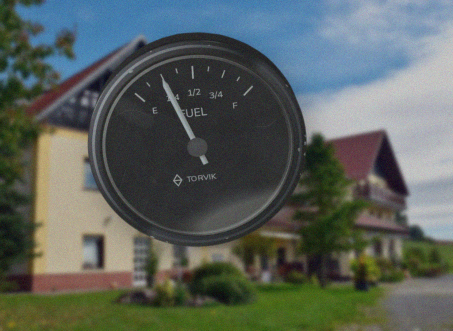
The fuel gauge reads {"value": 0.25}
